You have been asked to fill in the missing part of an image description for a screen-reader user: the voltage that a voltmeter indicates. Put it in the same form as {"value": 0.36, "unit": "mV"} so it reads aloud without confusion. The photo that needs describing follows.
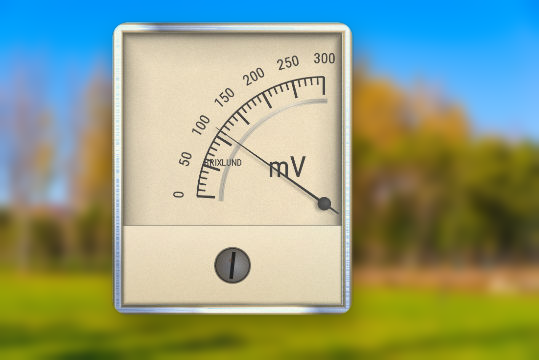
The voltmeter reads {"value": 110, "unit": "mV"}
